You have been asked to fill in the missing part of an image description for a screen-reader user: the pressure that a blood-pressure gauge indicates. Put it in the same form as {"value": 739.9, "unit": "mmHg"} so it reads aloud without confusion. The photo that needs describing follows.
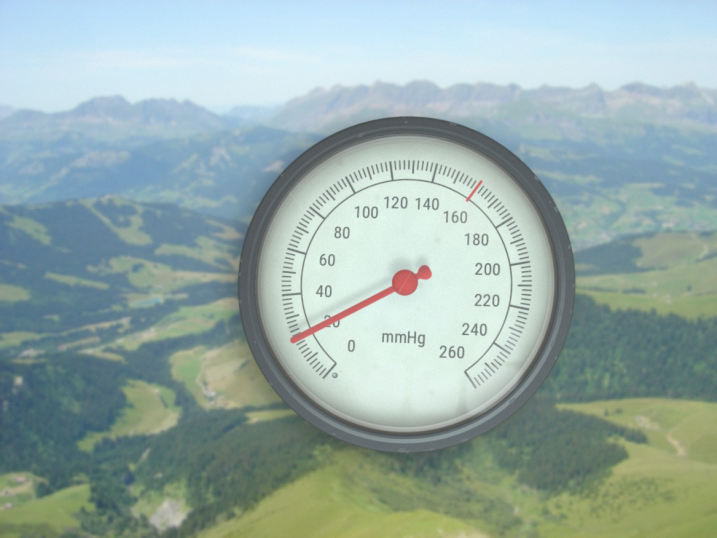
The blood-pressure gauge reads {"value": 20, "unit": "mmHg"}
